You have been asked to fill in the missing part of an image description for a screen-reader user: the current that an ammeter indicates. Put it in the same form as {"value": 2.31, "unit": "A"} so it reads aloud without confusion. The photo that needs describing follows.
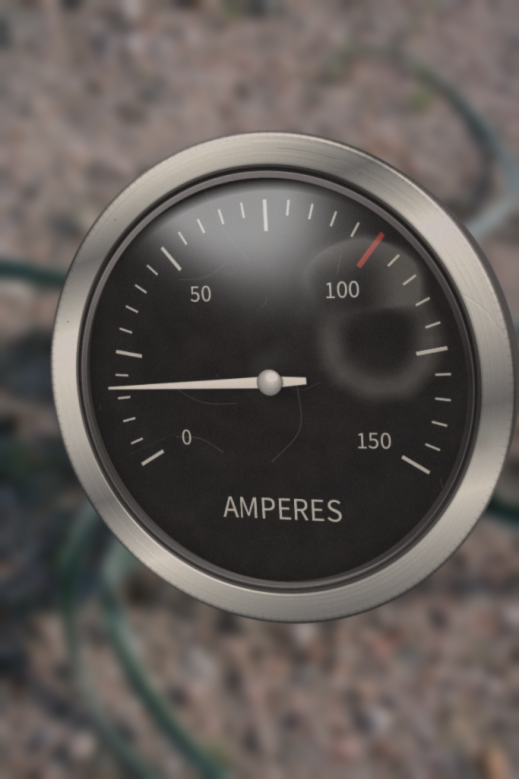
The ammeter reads {"value": 17.5, "unit": "A"}
